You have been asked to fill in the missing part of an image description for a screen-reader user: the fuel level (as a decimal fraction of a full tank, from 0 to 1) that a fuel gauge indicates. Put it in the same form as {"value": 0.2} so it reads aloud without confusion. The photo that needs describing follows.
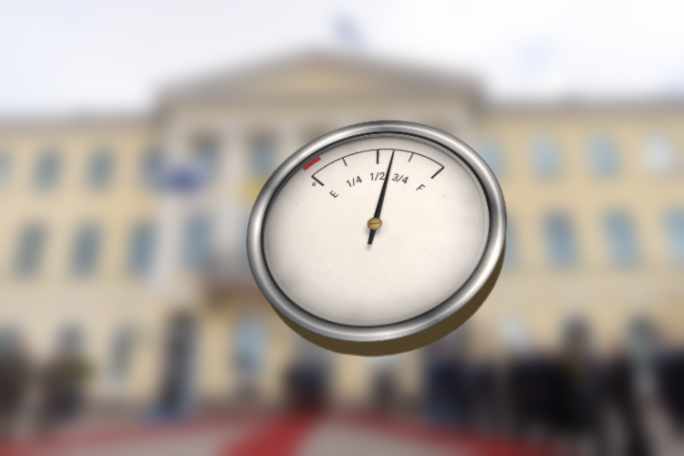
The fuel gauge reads {"value": 0.625}
